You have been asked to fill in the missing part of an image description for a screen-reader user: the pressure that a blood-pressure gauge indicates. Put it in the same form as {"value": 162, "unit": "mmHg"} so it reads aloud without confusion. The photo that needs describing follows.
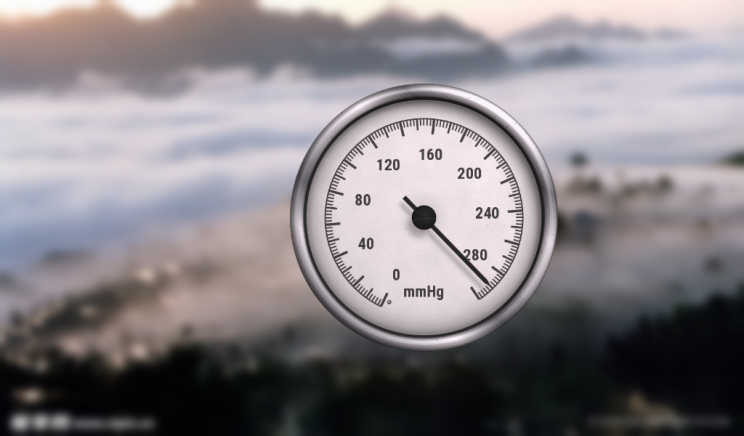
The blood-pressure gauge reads {"value": 290, "unit": "mmHg"}
